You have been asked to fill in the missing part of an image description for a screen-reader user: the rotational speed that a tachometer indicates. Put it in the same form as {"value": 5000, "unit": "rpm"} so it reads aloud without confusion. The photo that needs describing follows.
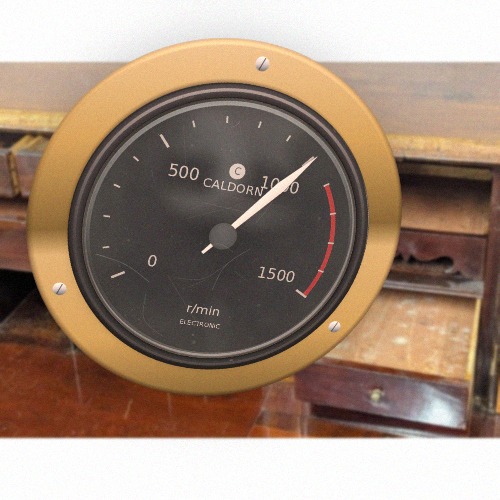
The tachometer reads {"value": 1000, "unit": "rpm"}
